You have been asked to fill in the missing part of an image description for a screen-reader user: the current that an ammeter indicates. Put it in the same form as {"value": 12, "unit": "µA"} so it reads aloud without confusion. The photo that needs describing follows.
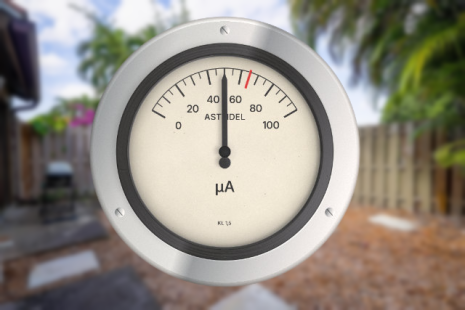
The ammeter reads {"value": 50, "unit": "µA"}
